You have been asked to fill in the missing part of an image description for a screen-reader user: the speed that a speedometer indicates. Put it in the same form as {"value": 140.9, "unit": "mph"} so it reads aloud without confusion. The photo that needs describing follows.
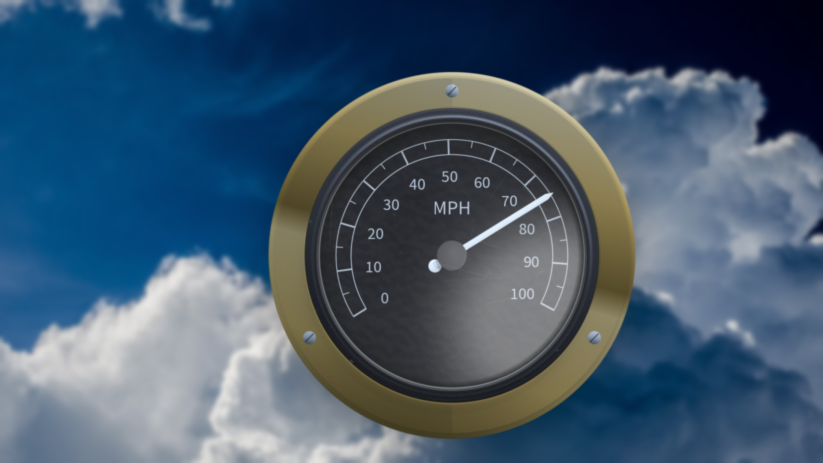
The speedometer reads {"value": 75, "unit": "mph"}
